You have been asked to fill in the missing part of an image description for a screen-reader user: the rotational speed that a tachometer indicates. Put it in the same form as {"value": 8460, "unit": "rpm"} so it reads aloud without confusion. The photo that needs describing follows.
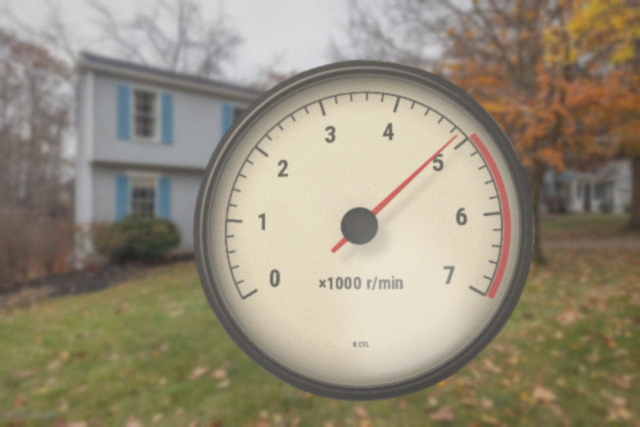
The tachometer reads {"value": 4900, "unit": "rpm"}
